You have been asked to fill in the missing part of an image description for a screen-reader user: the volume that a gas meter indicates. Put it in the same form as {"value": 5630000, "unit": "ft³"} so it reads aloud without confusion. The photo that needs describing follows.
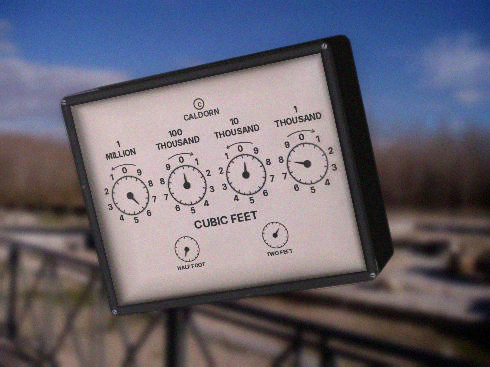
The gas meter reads {"value": 599800, "unit": "ft³"}
